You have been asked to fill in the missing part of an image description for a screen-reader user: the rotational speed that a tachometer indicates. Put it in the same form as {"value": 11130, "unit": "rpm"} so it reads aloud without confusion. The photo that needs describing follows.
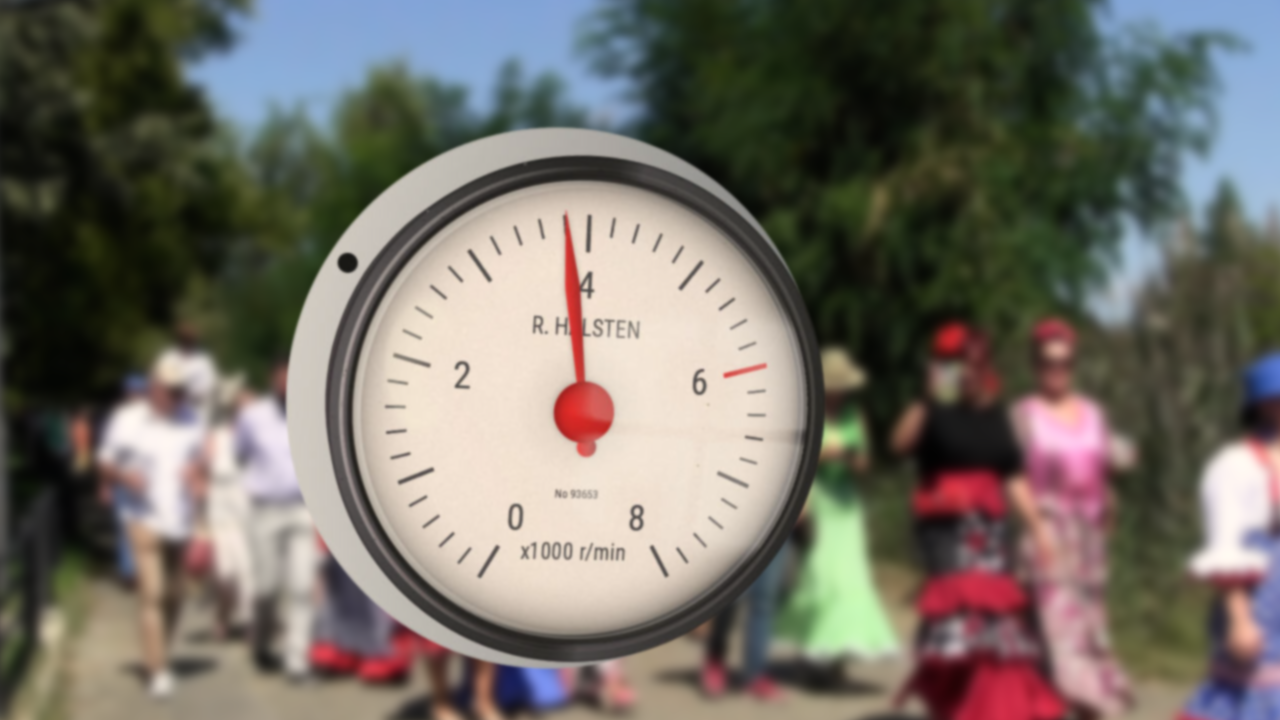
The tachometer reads {"value": 3800, "unit": "rpm"}
